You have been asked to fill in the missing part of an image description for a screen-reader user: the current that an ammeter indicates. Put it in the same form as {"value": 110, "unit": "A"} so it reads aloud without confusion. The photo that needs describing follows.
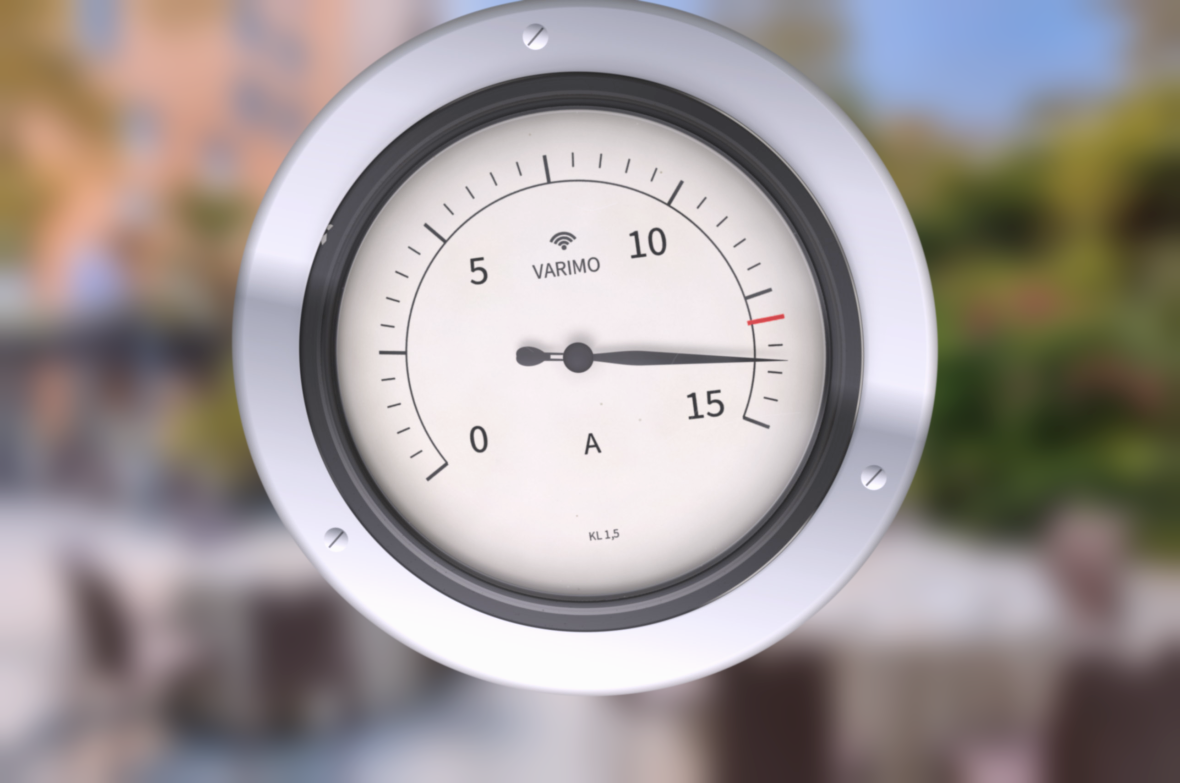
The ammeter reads {"value": 13.75, "unit": "A"}
